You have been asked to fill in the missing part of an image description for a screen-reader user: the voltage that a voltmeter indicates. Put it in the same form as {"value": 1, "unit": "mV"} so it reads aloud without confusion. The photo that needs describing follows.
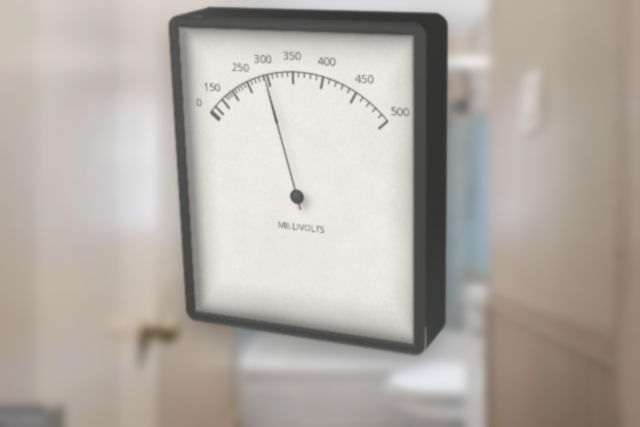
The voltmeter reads {"value": 300, "unit": "mV"}
